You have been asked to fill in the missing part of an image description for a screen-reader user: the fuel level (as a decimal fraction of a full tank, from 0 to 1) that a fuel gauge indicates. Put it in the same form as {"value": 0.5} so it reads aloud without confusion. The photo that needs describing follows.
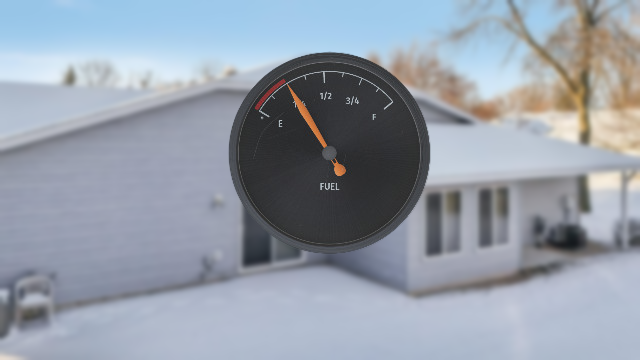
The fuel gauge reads {"value": 0.25}
